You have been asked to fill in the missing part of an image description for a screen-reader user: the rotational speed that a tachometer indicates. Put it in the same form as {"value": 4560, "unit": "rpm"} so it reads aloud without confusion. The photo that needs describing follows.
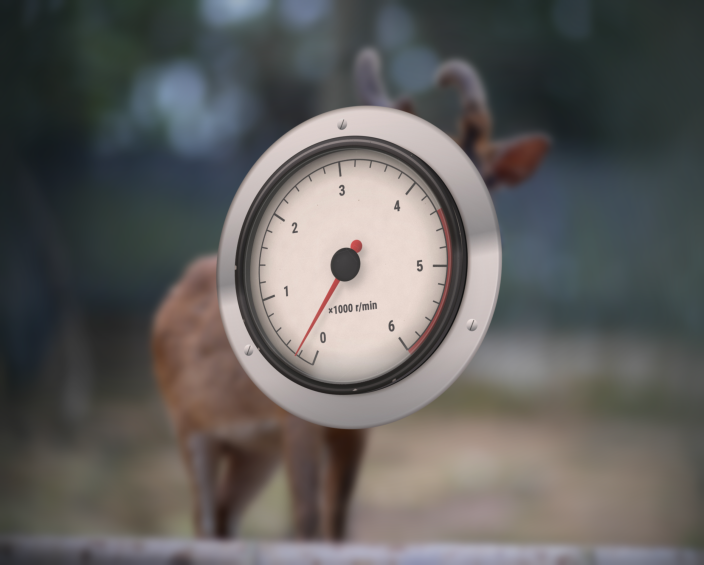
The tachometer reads {"value": 200, "unit": "rpm"}
